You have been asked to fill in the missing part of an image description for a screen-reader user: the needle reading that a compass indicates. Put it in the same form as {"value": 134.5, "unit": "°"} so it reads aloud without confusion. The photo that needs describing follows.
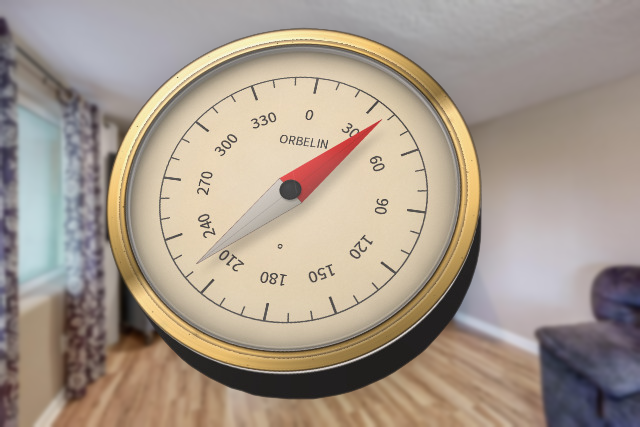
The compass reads {"value": 40, "unit": "°"}
